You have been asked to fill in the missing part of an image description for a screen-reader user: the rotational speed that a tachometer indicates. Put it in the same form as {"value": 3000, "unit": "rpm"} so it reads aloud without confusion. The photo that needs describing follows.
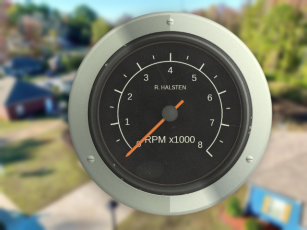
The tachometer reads {"value": 0, "unit": "rpm"}
